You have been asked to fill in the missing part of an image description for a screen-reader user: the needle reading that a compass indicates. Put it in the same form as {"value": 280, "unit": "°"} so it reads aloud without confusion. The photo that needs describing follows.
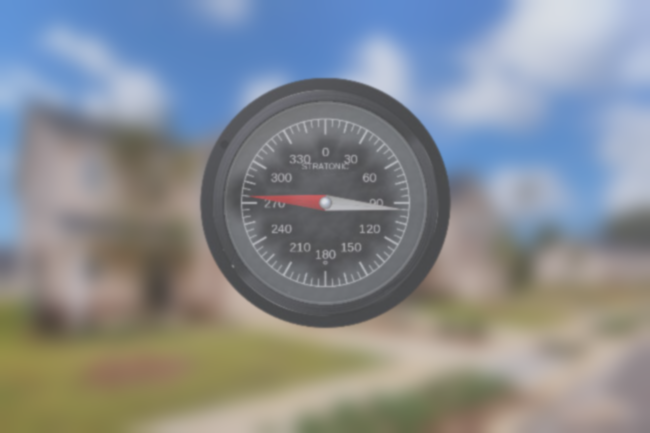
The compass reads {"value": 275, "unit": "°"}
